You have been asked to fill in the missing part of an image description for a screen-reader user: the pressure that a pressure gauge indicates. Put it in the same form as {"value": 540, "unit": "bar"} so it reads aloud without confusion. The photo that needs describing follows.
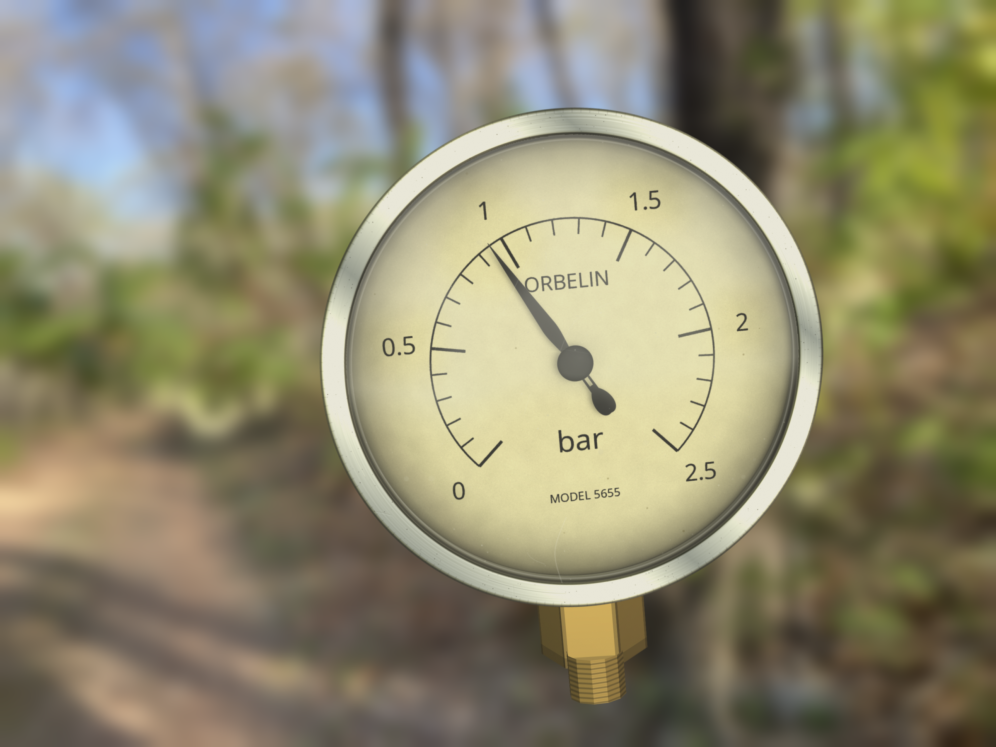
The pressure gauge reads {"value": 0.95, "unit": "bar"}
